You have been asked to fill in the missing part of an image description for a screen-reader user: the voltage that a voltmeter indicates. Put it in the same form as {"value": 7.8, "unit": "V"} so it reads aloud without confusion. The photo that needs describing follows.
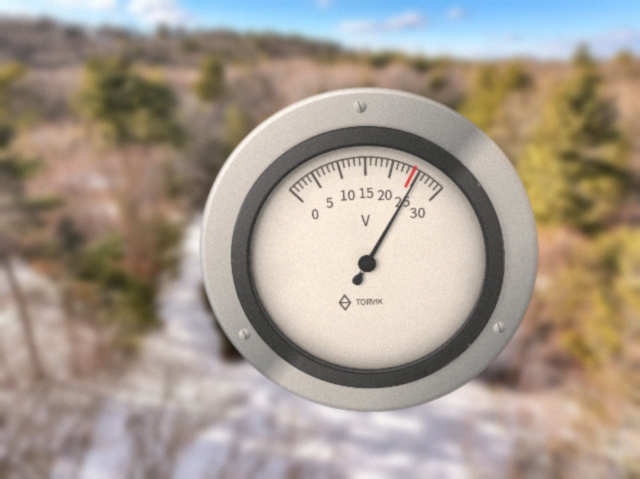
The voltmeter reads {"value": 25, "unit": "V"}
